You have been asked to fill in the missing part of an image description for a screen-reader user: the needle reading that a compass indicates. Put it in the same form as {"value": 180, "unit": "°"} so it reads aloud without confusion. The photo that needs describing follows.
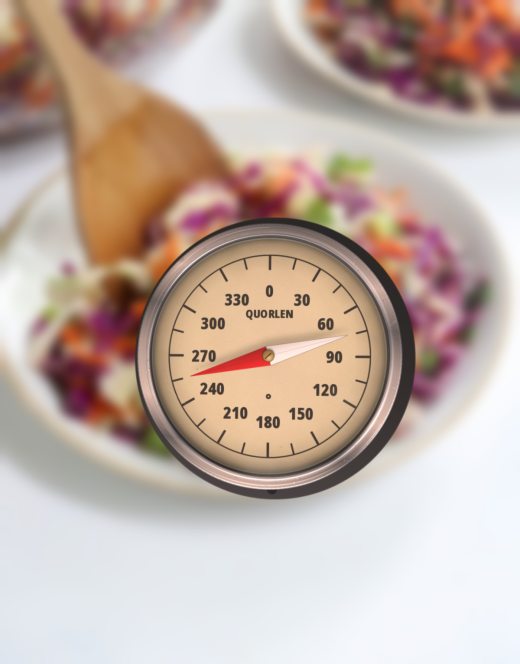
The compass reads {"value": 255, "unit": "°"}
